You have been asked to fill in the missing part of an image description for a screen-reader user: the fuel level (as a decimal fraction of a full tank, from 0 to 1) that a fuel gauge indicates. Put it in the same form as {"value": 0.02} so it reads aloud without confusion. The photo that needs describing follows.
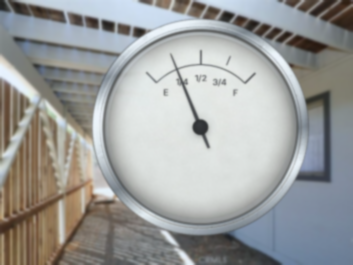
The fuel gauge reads {"value": 0.25}
